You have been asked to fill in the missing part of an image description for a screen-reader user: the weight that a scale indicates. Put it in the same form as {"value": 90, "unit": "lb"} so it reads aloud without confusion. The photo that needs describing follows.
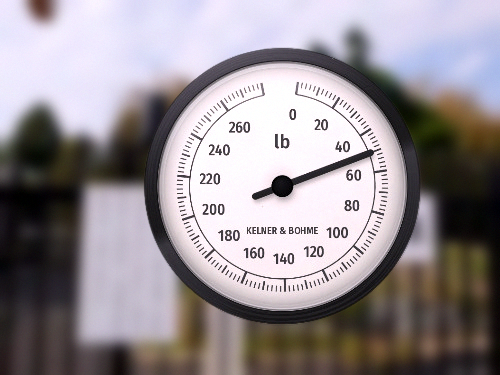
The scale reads {"value": 50, "unit": "lb"}
